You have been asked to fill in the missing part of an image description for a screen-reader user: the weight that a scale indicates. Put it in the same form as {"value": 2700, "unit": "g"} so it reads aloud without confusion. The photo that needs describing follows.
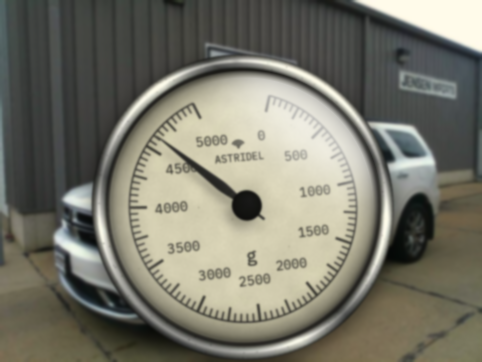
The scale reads {"value": 4600, "unit": "g"}
